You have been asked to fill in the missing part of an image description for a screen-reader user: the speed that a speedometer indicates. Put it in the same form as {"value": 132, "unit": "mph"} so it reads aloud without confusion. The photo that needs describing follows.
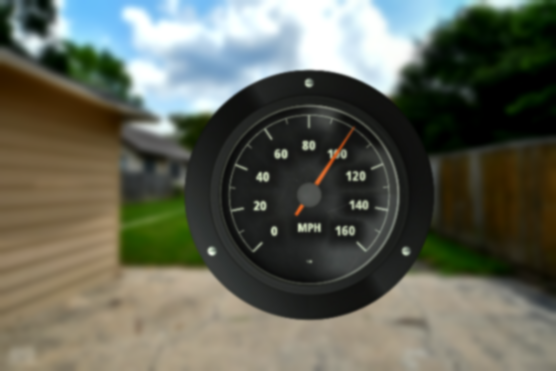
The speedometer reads {"value": 100, "unit": "mph"}
